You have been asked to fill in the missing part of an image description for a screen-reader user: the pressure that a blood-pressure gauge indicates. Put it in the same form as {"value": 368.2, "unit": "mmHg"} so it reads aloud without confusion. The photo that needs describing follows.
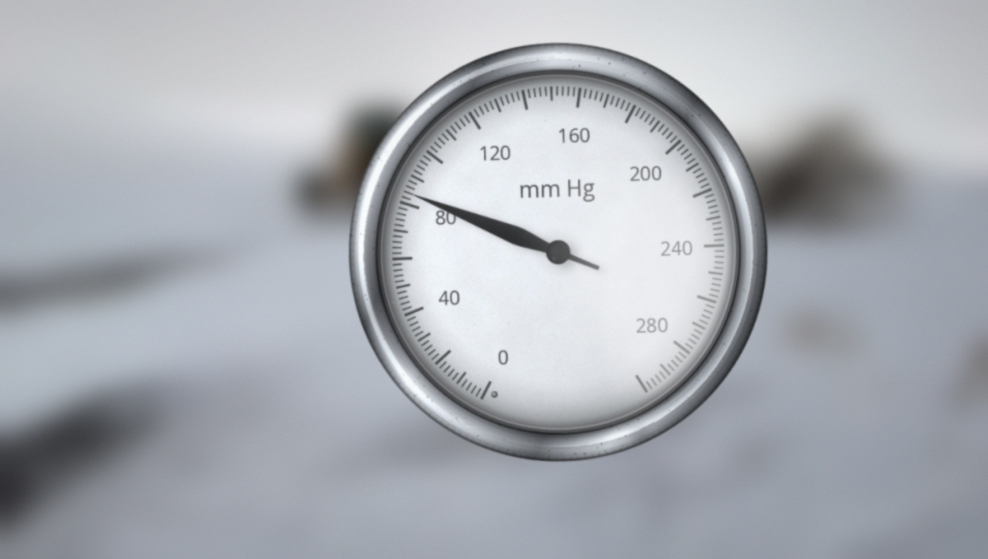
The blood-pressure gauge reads {"value": 84, "unit": "mmHg"}
